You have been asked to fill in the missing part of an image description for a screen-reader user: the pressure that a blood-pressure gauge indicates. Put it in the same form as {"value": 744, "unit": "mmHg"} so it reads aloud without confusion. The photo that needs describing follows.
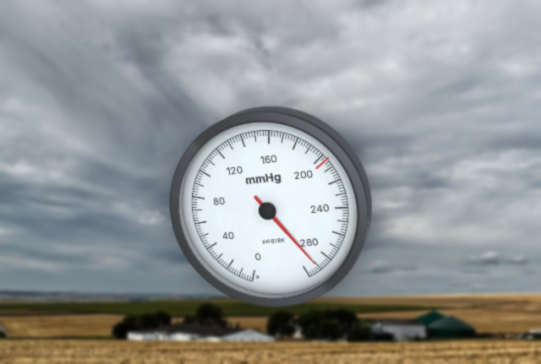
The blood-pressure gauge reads {"value": 290, "unit": "mmHg"}
